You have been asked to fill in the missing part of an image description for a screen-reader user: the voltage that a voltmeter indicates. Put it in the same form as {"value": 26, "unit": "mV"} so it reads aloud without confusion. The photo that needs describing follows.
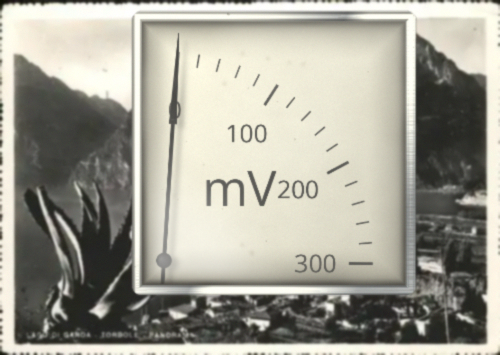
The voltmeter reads {"value": 0, "unit": "mV"}
